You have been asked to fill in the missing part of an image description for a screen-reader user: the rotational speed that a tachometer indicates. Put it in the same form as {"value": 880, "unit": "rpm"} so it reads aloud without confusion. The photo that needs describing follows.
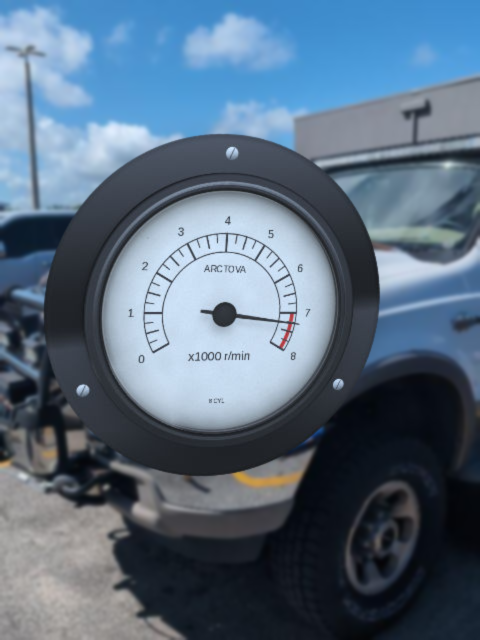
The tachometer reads {"value": 7250, "unit": "rpm"}
